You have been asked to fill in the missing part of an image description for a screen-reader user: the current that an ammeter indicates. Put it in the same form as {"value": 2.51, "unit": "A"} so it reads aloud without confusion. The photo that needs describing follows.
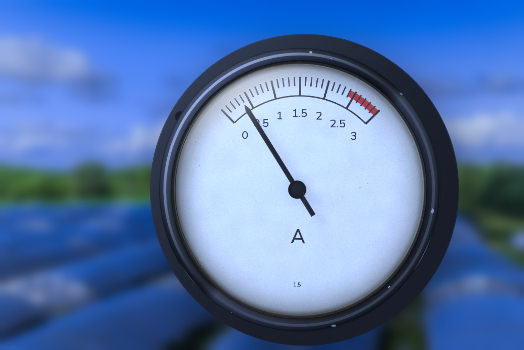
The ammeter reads {"value": 0.4, "unit": "A"}
